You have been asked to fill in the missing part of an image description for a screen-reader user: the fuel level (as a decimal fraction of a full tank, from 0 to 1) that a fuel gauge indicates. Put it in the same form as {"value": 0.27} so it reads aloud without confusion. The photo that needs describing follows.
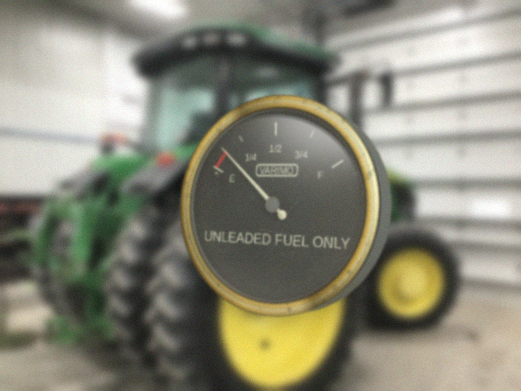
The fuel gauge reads {"value": 0.125}
